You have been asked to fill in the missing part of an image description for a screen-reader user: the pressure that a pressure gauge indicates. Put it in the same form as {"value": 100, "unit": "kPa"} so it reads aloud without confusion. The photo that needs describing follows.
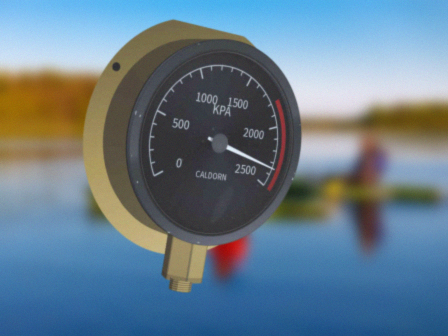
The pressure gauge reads {"value": 2350, "unit": "kPa"}
